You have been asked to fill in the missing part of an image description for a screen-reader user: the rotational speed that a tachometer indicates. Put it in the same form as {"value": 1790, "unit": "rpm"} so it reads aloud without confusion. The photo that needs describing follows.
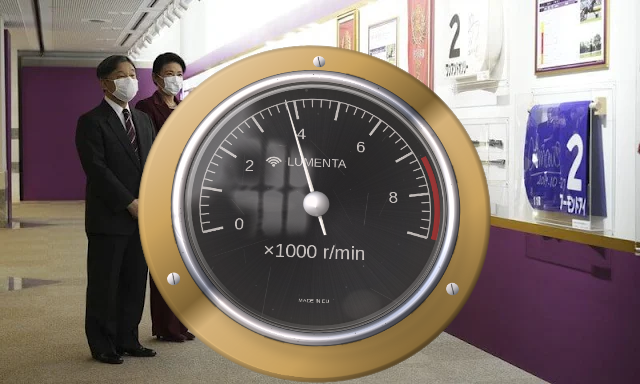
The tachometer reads {"value": 3800, "unit": "rpm"}
